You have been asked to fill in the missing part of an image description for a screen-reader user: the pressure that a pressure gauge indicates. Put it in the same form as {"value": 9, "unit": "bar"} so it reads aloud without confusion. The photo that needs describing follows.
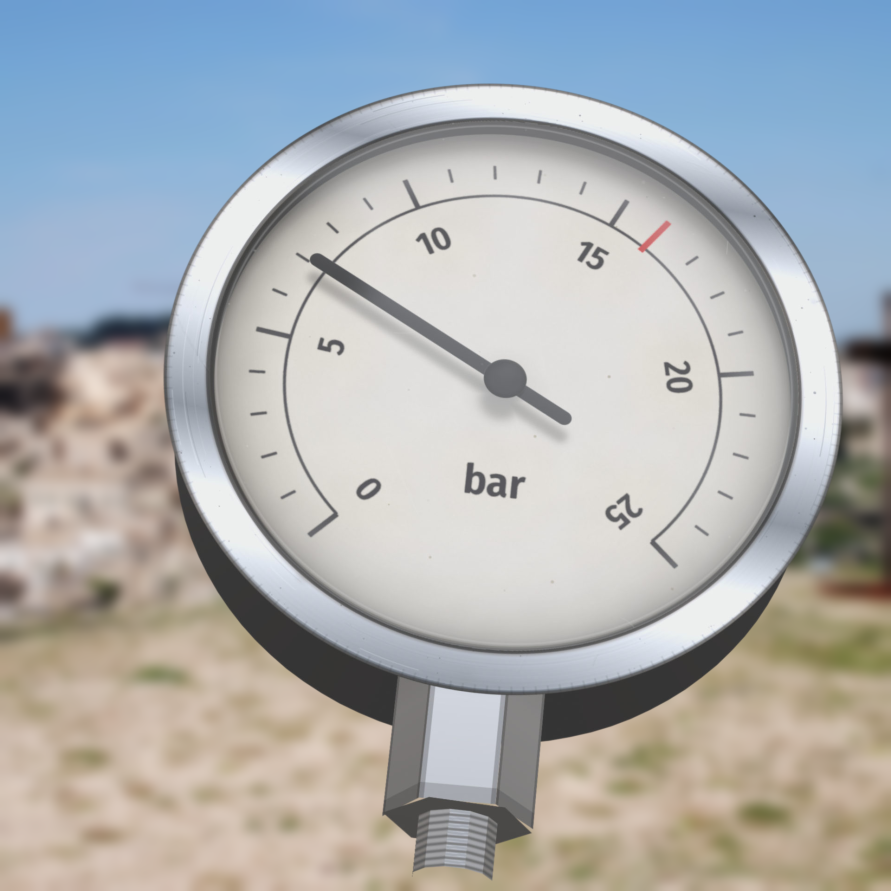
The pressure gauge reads {"value": 7, "unit": "bar"}
